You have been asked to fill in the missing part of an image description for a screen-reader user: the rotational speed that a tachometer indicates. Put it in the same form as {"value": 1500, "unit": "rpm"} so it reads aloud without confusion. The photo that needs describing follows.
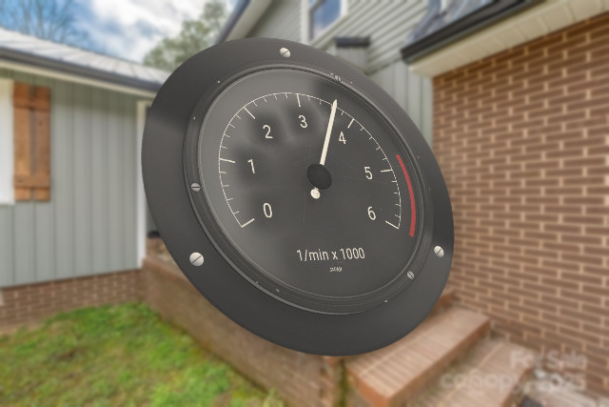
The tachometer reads {"value": 3600, "unit": "rpm"}
